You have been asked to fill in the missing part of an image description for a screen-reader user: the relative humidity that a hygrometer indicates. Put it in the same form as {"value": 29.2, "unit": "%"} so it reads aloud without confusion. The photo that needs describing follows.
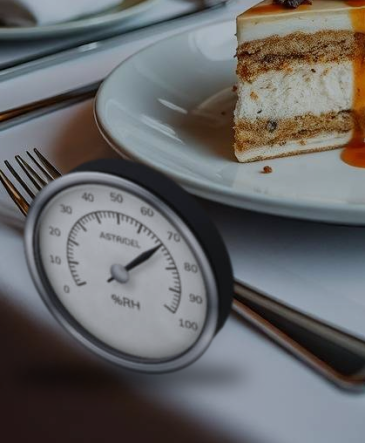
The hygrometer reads {"value": 70, "unit": "%"}
